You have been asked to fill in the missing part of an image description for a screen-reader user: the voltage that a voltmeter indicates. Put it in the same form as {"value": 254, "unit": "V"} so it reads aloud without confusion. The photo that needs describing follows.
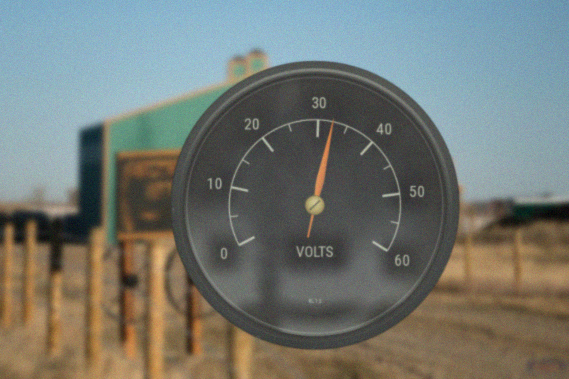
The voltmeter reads {"value": 32.5, "unit": "V"}
